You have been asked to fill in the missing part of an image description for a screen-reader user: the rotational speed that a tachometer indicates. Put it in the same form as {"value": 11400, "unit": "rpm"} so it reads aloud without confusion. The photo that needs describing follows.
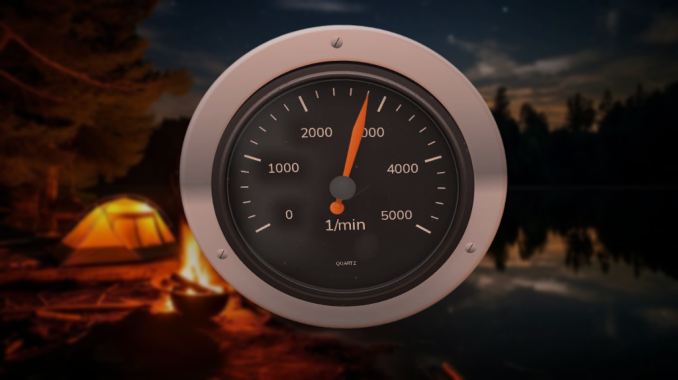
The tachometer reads {"value": 2800, "unit": "rpm"}
